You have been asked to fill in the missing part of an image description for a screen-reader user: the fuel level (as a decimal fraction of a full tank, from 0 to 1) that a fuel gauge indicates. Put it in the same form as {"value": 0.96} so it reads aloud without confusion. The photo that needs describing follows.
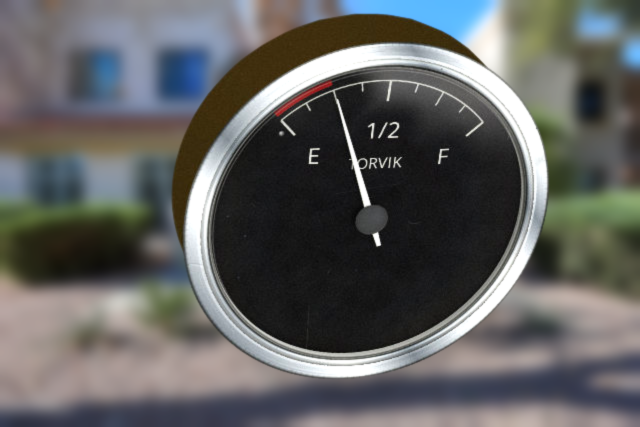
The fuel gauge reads {"value": 0.25}
